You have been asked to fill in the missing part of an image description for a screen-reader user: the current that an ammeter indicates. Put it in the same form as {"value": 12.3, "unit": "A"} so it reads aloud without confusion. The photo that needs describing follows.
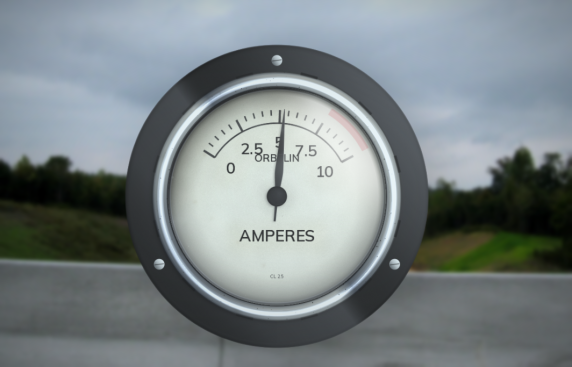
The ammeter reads {"value": 5.25, "unit": "A"}
